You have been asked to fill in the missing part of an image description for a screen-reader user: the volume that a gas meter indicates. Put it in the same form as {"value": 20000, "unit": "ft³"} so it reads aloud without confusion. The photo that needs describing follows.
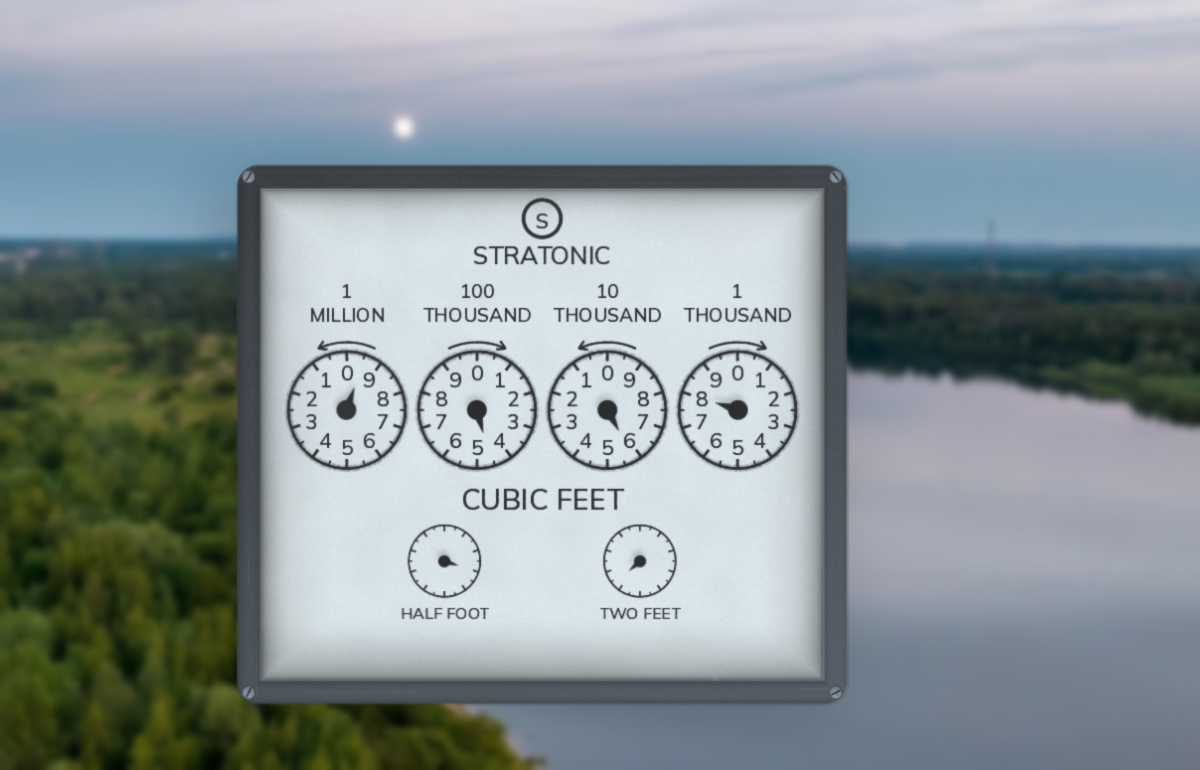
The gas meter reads {"value": 945800, "unit": "ft³"}
